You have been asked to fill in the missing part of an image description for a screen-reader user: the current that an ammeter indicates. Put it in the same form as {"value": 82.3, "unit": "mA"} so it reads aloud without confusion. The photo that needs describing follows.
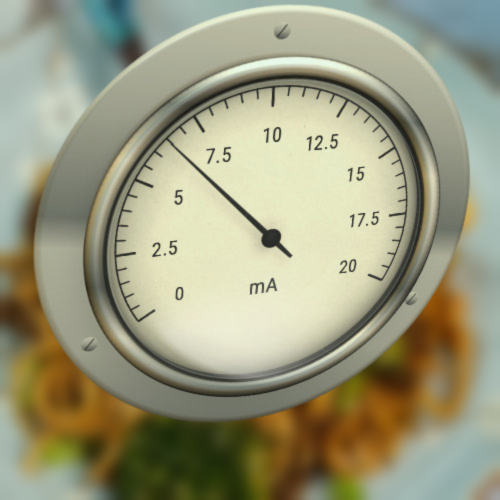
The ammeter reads {"value": 6.5, "unit": "mA"}
